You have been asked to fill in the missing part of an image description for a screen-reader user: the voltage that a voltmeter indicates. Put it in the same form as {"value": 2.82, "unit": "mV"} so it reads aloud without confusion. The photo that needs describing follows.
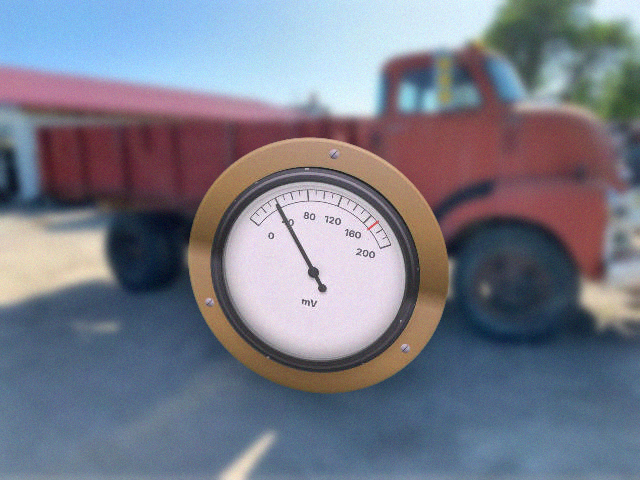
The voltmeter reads {"value": 40, "unit": "mV"}
